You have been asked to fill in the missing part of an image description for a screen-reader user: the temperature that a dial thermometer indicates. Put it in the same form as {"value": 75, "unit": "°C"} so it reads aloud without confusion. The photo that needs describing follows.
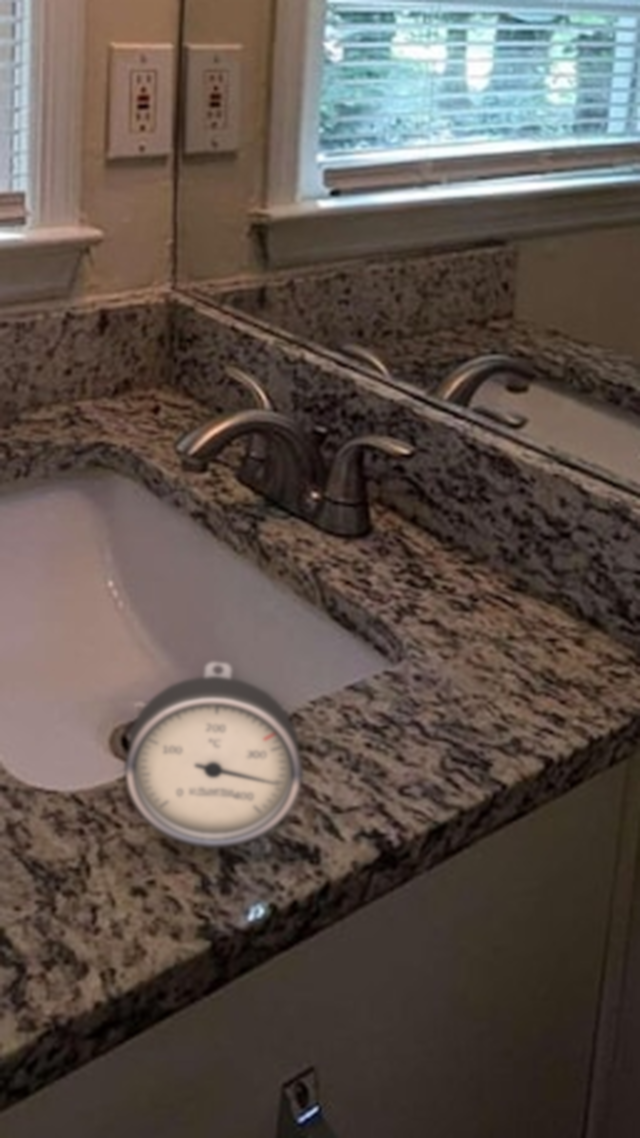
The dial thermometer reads {"value": 350, "unit": "°C"}
